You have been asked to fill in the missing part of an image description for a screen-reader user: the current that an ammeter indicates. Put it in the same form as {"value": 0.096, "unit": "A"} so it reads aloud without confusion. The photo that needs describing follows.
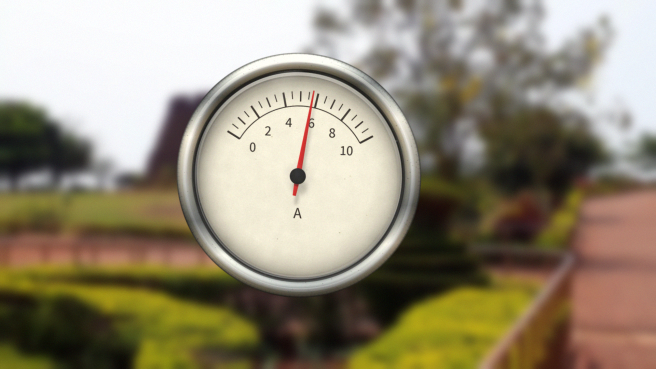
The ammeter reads {"value": 5.75, "unit": "A"}
